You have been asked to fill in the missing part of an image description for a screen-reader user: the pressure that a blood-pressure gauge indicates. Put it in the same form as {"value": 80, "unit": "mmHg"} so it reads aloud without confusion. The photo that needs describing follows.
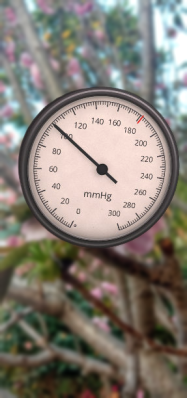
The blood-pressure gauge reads {"value": 100, "unit": "mmHg"}
